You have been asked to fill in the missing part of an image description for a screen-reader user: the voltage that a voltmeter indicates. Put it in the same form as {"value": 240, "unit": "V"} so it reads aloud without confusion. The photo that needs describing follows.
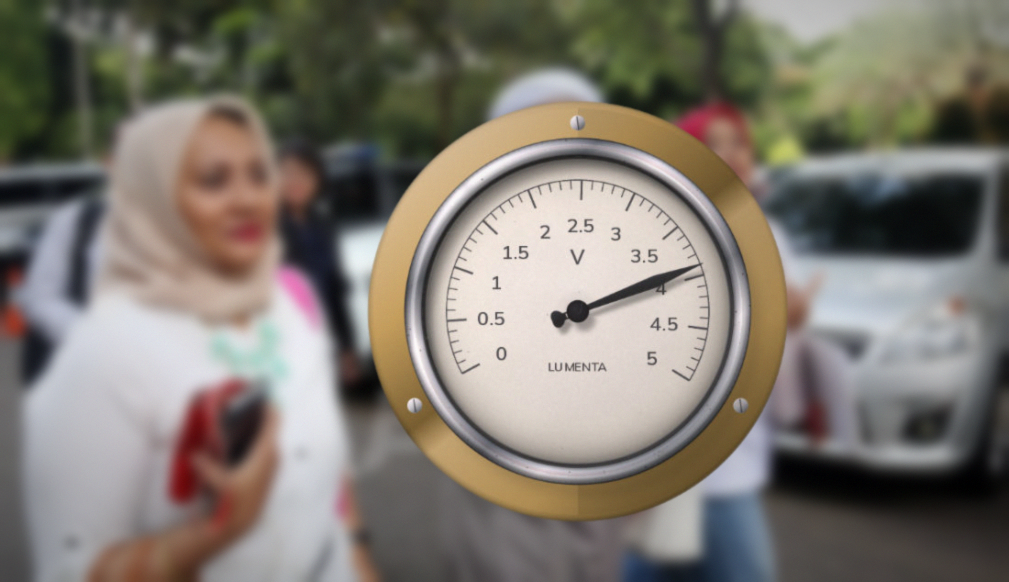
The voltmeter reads {"value": 3.9, "unit": "V"}
